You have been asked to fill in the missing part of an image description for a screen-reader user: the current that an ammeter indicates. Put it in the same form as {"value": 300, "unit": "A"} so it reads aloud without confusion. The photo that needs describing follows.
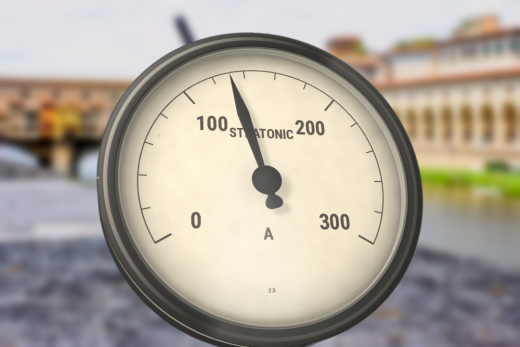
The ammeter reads {"value": 130, "unit": "A"}
